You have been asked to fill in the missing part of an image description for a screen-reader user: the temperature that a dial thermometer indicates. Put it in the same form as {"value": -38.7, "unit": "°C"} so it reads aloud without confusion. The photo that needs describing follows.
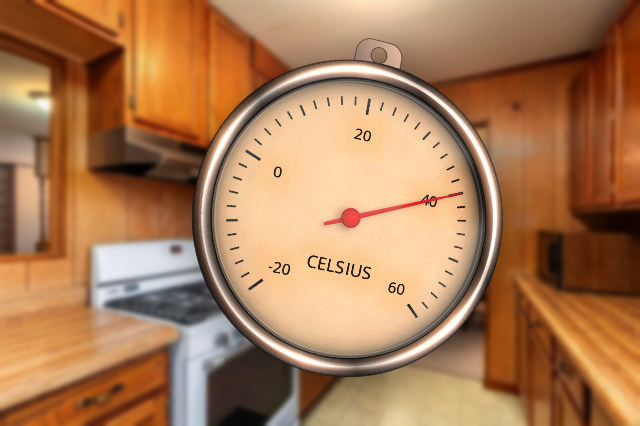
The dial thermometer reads {"value": 40, "unit": "°C"}
